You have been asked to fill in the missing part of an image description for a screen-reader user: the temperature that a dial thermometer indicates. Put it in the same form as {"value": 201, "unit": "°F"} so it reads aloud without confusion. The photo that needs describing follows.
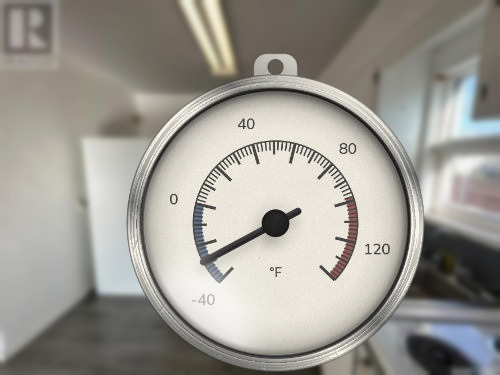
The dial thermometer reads {"value": -28, "unit": "°F"}
